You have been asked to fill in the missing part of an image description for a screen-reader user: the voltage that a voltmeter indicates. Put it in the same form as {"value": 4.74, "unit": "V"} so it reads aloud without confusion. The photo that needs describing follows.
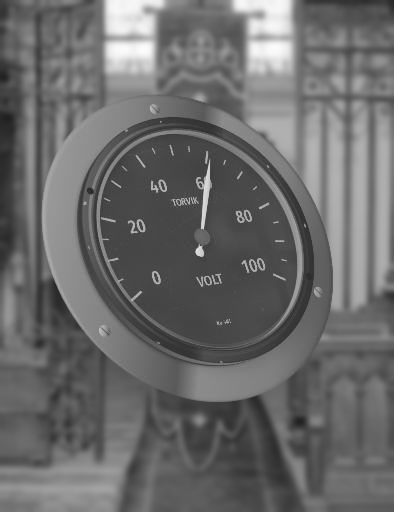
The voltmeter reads {"value": 60, "unit": "V"}
